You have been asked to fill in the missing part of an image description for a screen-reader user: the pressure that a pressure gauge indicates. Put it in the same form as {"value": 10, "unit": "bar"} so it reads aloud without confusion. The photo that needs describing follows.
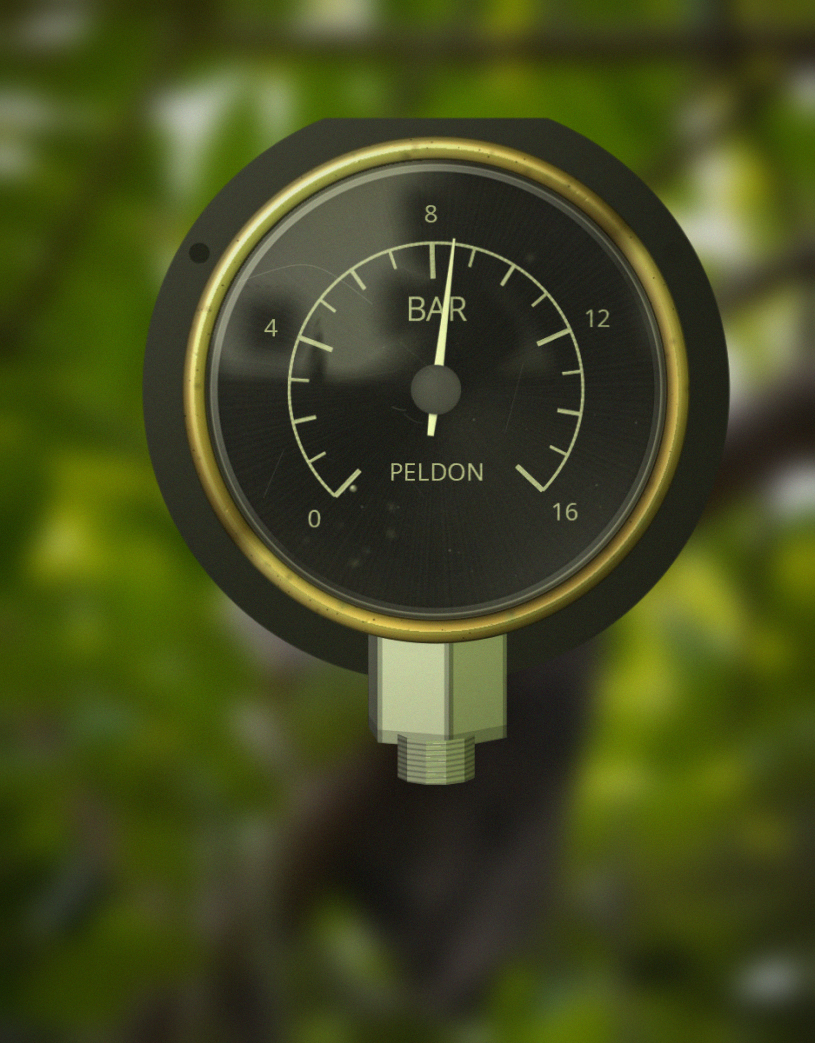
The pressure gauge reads {"value": 8.5, "unit": "bar"}
